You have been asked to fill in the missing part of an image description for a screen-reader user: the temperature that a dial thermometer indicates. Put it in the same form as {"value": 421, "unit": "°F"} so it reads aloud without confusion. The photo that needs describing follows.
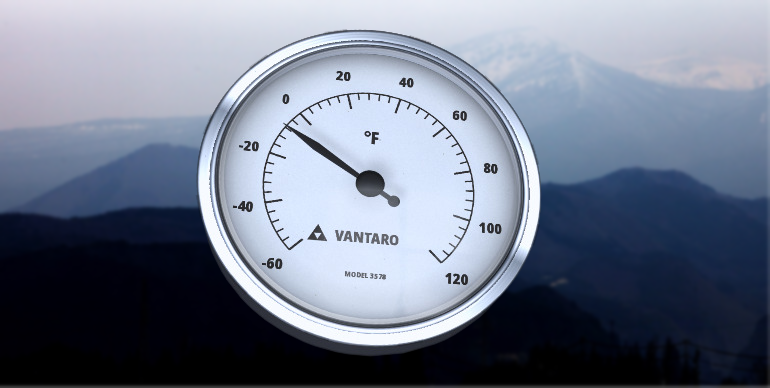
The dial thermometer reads {"value": -8, "unit": "°F"}
